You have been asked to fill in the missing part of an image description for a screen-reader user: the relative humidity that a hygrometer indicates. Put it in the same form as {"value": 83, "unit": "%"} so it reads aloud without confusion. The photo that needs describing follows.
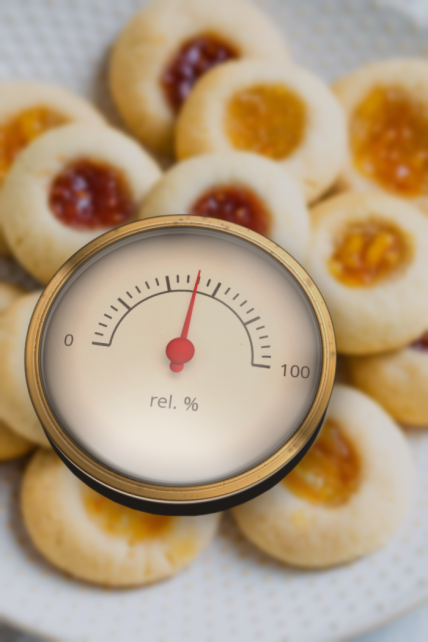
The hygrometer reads {"value": 52, "unit": "%"}
